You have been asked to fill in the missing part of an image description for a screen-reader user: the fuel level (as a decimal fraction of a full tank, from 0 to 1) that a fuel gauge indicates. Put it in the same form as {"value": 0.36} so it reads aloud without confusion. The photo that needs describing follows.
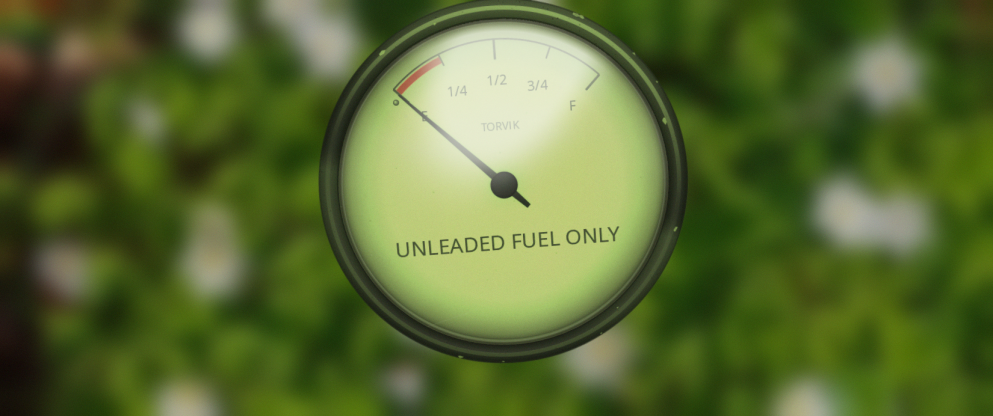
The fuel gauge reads {"value": 0}
